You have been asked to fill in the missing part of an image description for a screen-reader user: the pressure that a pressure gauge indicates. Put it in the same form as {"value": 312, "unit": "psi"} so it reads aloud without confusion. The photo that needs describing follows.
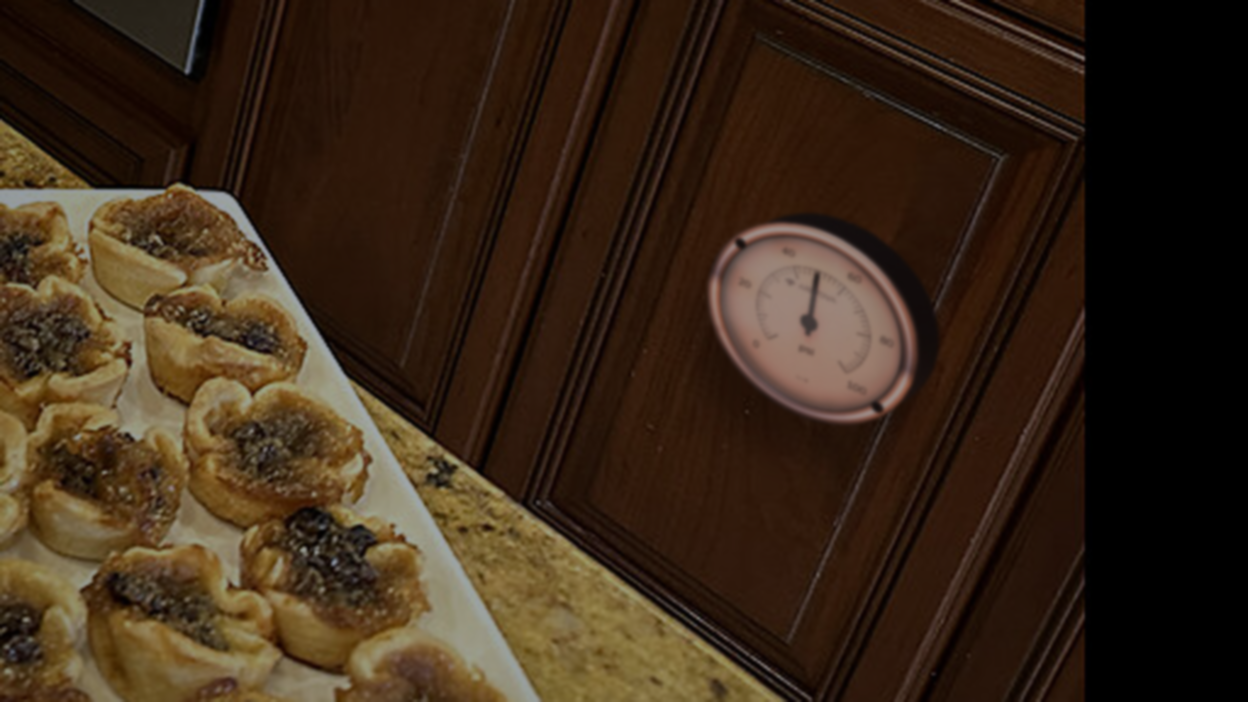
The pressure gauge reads {"value": 50, "unit": "psi"}
